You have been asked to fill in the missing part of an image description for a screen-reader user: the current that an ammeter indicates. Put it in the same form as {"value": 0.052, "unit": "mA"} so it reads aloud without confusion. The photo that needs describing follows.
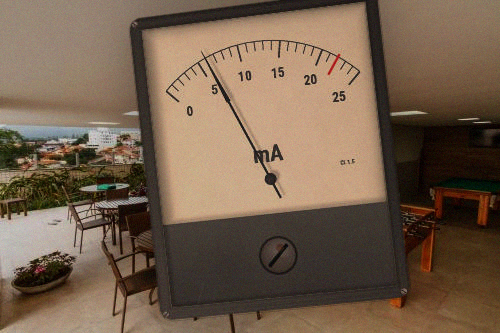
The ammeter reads {"value": 6, "unit": "mA"}
